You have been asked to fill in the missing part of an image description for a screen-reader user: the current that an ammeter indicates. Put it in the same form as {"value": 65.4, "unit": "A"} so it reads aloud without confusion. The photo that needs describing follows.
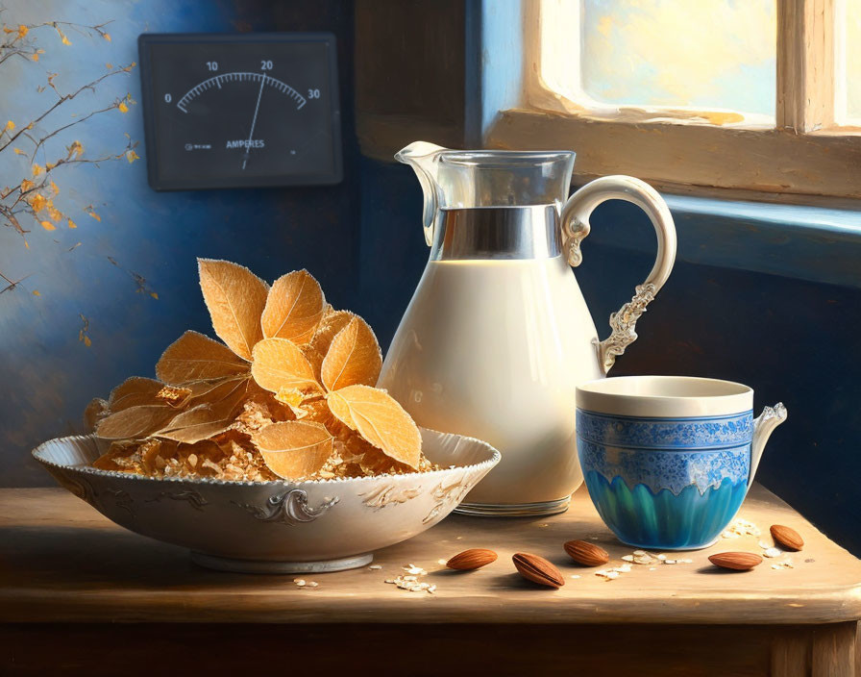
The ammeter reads {"value": 20, "unit": "A"}
